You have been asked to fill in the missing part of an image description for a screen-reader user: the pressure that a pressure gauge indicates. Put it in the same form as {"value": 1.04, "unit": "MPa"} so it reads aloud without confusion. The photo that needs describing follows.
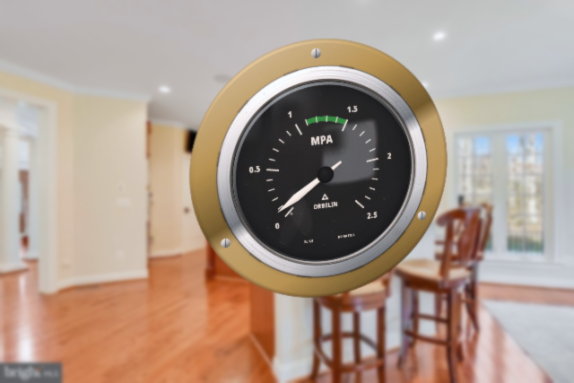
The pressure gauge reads {"value": 0.1, "unit": "MPa"}
